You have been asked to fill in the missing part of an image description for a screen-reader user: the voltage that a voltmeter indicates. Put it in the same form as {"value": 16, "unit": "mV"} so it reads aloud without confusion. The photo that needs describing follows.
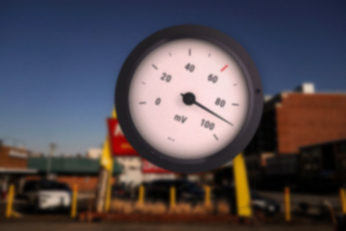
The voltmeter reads {"value": 90, "unit": "mV"}
